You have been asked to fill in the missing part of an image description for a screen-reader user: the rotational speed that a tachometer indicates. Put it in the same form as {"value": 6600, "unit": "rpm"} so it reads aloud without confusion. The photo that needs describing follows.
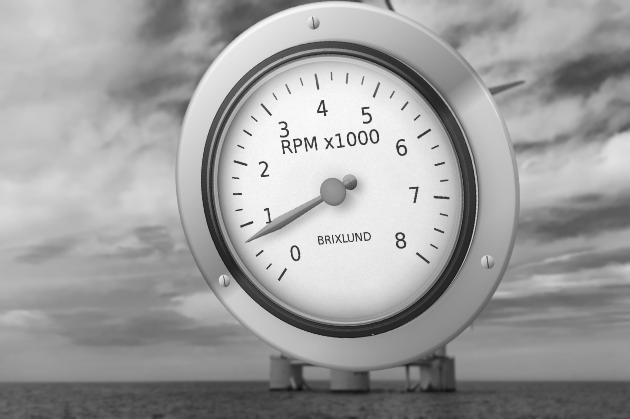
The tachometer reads {"value": 750, "unit": "rpm"}
